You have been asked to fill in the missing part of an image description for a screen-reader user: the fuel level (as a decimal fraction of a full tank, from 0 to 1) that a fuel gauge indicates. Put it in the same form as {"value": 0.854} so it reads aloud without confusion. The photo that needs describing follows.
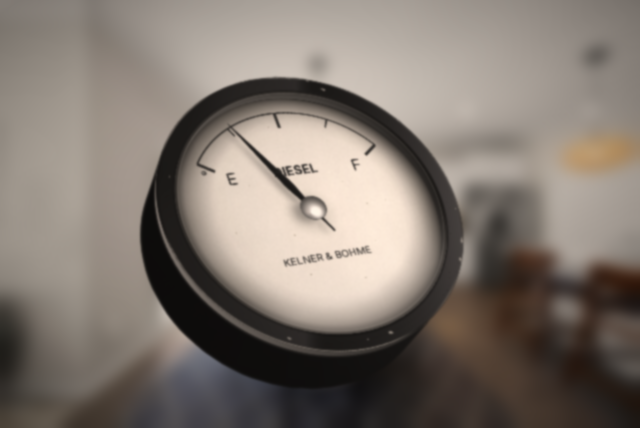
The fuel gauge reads {"value": 0.25}
